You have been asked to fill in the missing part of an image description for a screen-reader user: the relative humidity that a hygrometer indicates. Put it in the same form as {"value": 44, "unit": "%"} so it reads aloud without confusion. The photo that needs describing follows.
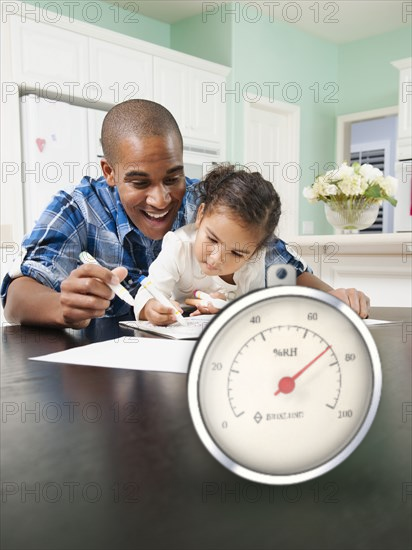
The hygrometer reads {"value": 72, "unit": "%"}
